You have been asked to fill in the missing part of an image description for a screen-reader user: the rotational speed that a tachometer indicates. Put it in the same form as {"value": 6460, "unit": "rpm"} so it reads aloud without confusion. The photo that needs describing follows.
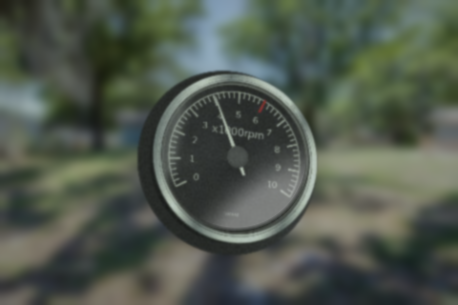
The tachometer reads {"value": 4000, "unit": "rpm"}
